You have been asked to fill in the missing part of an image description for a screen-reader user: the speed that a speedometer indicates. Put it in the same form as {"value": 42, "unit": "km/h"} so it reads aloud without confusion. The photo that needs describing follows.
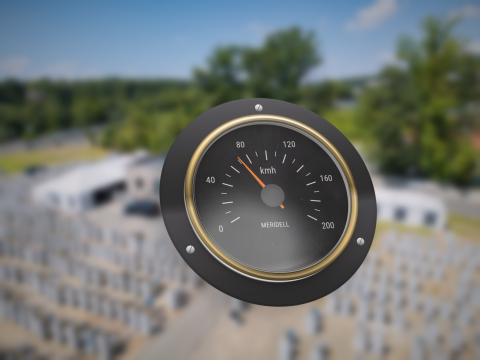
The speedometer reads {"value": 70, "unit": "km/h"}
